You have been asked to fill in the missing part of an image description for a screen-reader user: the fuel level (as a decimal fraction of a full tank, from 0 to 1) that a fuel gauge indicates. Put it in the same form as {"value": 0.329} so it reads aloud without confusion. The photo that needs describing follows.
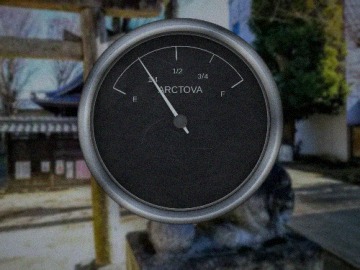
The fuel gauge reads {"value": 0.25}
